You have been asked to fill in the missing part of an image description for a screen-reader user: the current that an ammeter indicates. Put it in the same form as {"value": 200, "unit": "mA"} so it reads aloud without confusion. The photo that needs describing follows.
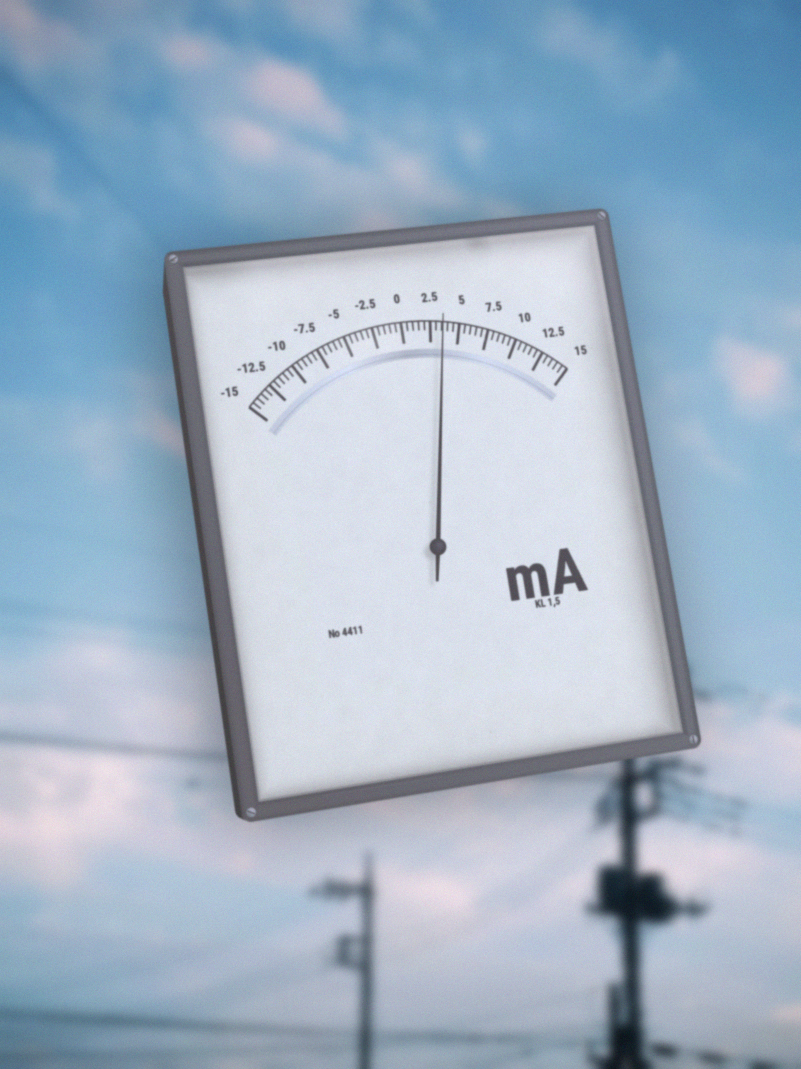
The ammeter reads {"value": 3.5, "unit": "mA"}
